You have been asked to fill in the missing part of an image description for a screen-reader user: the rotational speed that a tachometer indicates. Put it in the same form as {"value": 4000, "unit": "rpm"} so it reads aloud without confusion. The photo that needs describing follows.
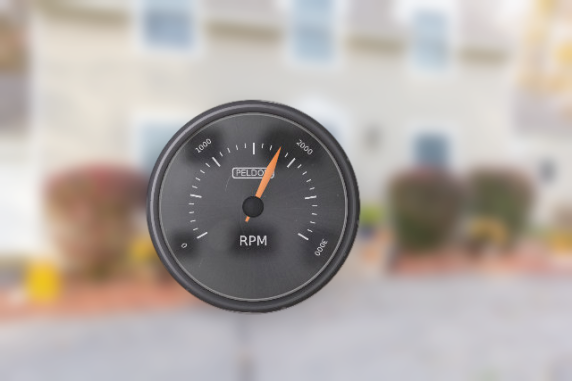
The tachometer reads {"value": 1800, "unit": "rpm"}
